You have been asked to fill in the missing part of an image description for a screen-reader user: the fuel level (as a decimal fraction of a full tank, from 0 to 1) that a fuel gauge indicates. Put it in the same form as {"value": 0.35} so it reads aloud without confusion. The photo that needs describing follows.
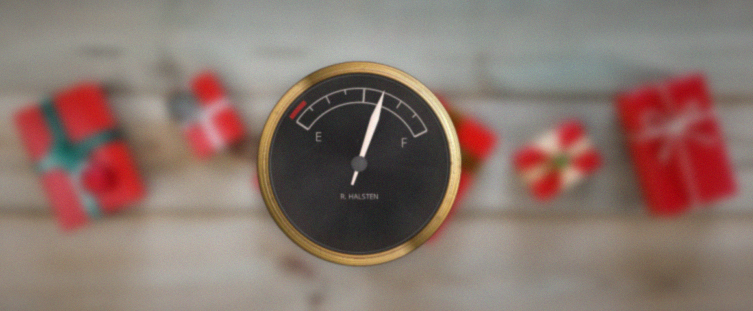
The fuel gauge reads {"value": 0.625}
